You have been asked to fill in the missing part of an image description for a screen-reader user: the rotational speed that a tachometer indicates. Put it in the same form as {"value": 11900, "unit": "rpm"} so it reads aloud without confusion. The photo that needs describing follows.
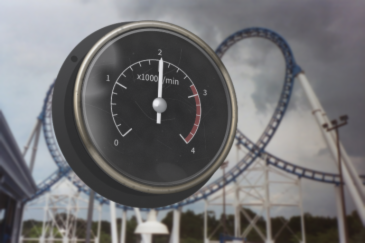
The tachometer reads {"value": 2000, "unit": "rpm"}
